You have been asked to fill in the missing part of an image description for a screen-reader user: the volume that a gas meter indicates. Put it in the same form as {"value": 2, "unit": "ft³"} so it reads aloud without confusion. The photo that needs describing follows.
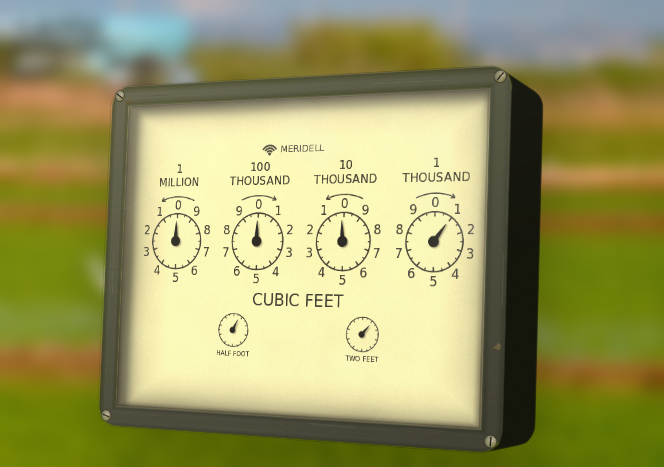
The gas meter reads {"value": 100, "unit": "ft³"}
